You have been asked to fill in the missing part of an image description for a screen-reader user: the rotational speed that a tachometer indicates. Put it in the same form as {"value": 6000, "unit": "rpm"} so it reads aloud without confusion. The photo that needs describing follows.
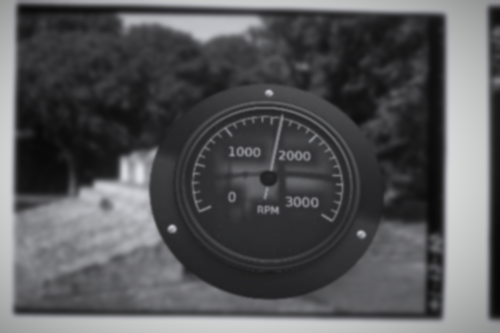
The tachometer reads {"value": 1600, "unit": "rpm"}
